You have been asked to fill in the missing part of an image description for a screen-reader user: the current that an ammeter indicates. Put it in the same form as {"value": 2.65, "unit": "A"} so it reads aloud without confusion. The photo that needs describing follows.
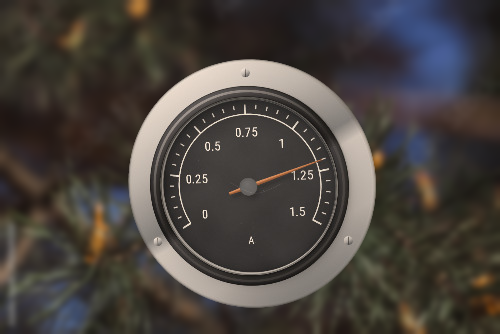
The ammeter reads {"value": 1.2, "unit": "A"}
